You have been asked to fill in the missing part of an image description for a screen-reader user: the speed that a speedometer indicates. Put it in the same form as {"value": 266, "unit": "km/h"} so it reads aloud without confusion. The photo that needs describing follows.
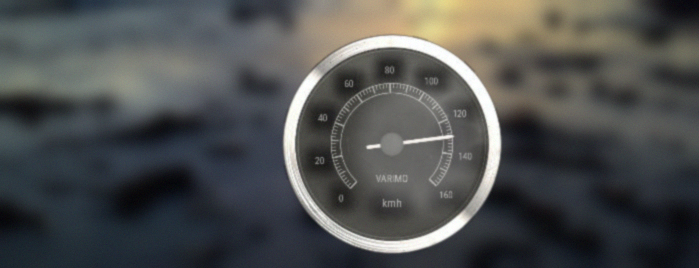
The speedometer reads {"value": 130, "unit": "km/h"}
